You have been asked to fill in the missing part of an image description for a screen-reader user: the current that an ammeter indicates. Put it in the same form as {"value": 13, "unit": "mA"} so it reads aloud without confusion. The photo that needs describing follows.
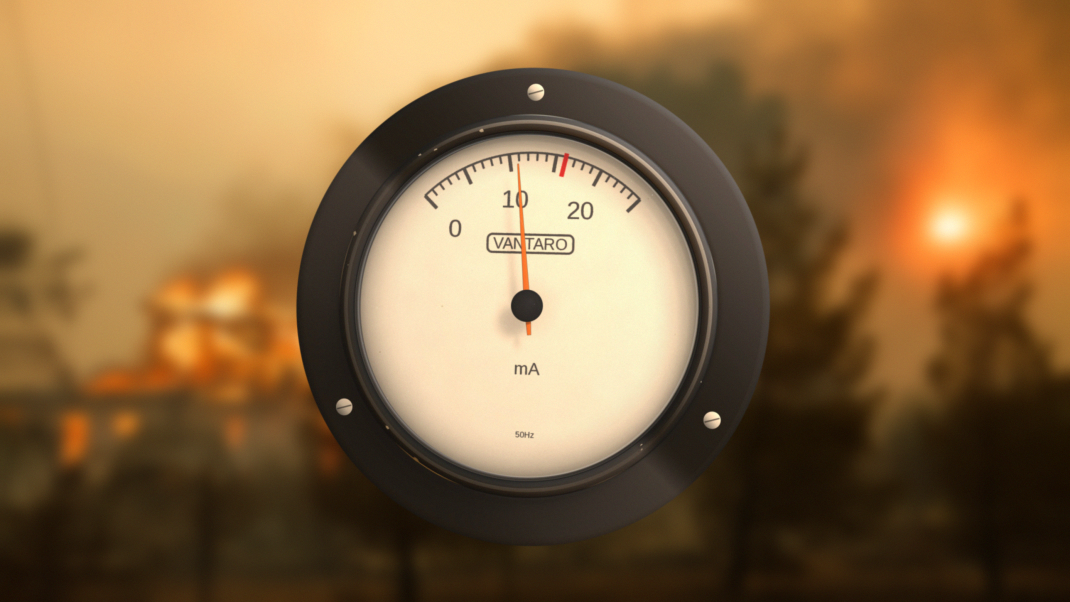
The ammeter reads {"value": 11, "unit": "mA"}
